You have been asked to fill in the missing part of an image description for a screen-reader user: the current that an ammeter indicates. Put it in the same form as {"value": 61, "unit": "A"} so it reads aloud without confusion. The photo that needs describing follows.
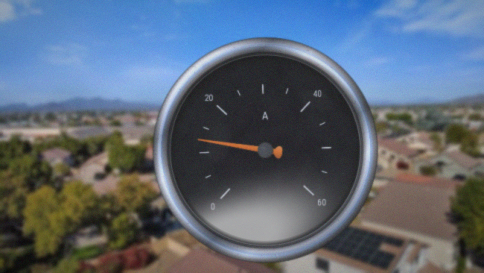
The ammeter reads {"value": 12.5, "unit": "A"}
